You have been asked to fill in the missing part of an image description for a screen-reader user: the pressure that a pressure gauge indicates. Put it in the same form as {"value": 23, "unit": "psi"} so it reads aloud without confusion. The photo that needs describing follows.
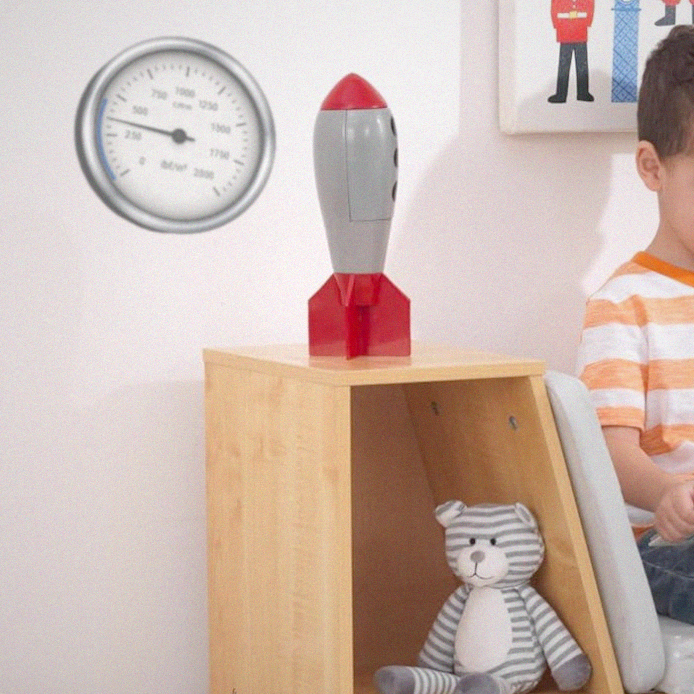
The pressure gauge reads {"value": 350, "unit": "psi"}
